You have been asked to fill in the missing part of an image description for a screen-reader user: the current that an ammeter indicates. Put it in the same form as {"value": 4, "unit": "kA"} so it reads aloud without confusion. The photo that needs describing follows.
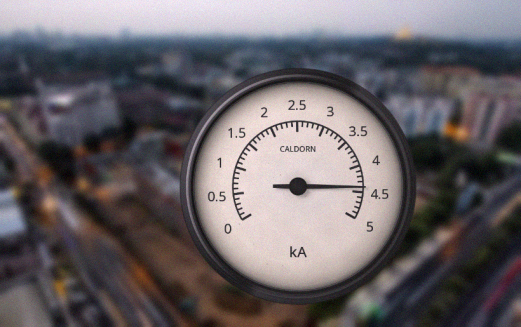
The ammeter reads {"value": 4.4, "unit": "kA"}
